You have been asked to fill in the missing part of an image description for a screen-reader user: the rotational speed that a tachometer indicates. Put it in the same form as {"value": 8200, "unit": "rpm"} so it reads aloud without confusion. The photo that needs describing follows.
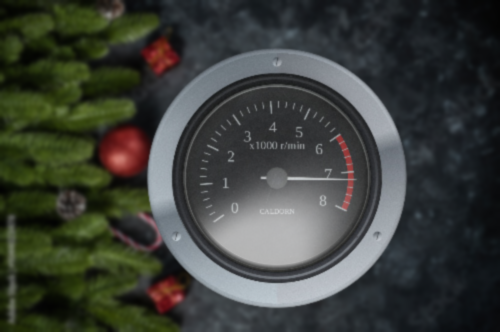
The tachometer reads {"value": 7200, "unit": "rpm"}
